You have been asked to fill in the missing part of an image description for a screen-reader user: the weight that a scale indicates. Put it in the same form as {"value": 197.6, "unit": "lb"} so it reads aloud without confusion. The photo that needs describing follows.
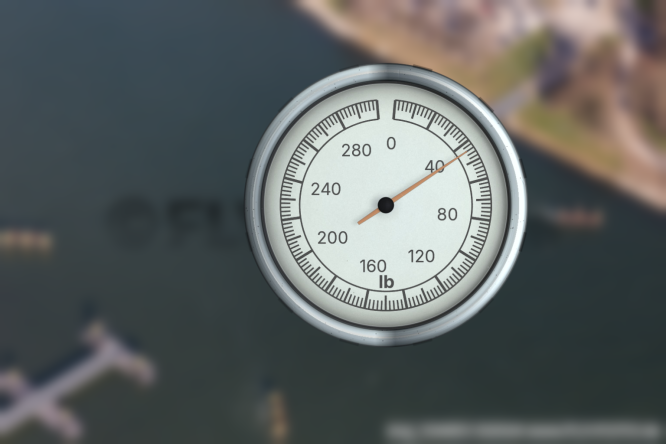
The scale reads {"value": 44, "unit": "lb"}
